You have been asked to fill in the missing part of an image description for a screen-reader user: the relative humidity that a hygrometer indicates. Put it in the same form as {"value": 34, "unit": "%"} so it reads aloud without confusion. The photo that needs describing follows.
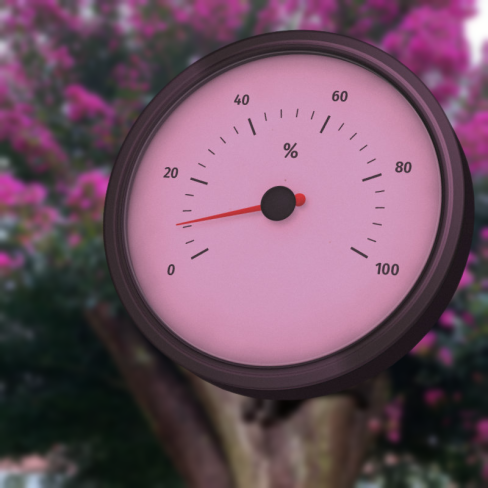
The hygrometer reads {"value": 8, "unit": "%"}
